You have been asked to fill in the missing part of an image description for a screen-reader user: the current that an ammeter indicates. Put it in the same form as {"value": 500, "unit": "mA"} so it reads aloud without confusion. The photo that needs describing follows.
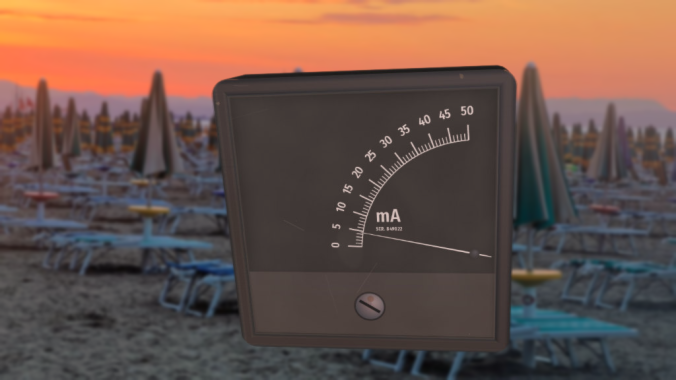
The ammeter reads {"value": 5, "unit": "mA"}
